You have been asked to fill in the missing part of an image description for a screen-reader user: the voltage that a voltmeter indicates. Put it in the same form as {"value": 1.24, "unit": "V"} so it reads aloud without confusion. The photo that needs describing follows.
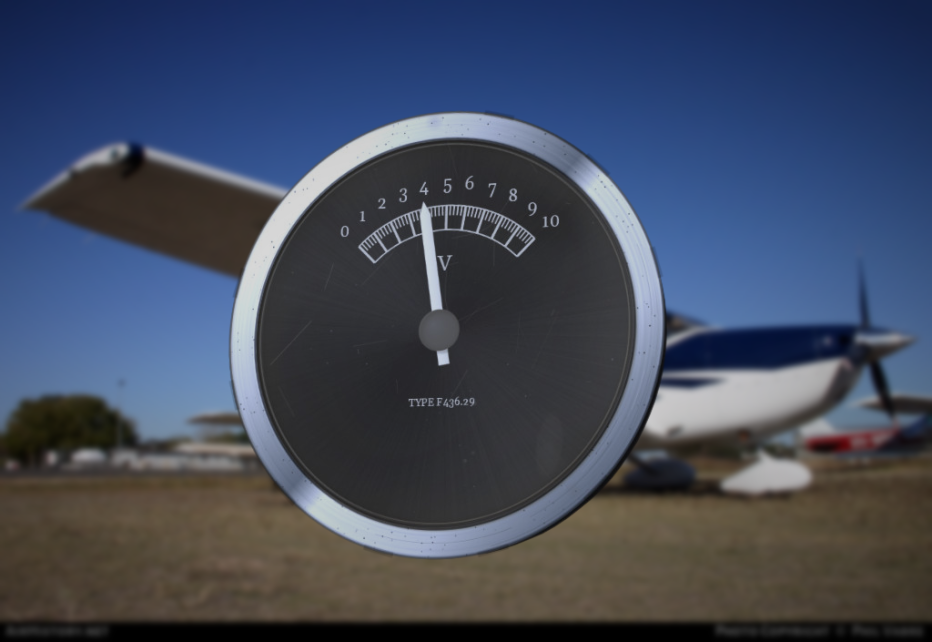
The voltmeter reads {"value": 4, "unit": "V"}
